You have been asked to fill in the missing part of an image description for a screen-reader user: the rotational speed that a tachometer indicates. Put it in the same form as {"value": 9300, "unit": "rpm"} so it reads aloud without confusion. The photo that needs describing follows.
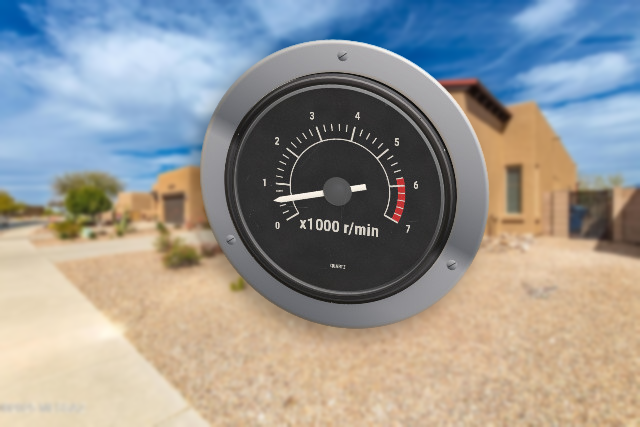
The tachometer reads {"value": 600, "unit": "rpm"}
